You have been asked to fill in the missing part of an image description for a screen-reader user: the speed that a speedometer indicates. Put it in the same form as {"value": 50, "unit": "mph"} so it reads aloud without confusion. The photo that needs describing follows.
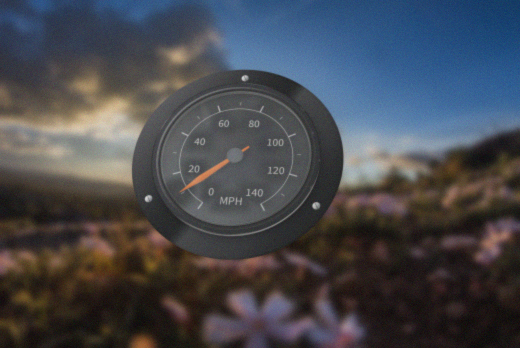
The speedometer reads {"value": 10, "unit": "mph"}
